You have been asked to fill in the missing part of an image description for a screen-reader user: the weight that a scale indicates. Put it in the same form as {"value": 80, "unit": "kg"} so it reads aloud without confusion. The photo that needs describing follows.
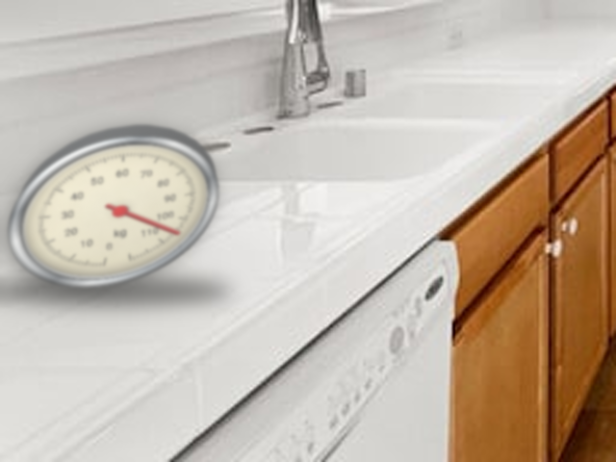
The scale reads {"value": 105, "unit": "kg"}
